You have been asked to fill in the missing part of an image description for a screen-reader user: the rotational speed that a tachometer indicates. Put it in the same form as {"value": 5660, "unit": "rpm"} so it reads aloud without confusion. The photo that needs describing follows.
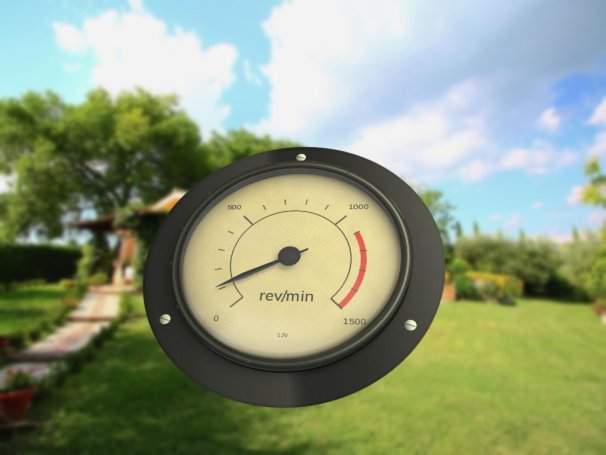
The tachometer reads {"value": 100, "unit": "rpm"}
